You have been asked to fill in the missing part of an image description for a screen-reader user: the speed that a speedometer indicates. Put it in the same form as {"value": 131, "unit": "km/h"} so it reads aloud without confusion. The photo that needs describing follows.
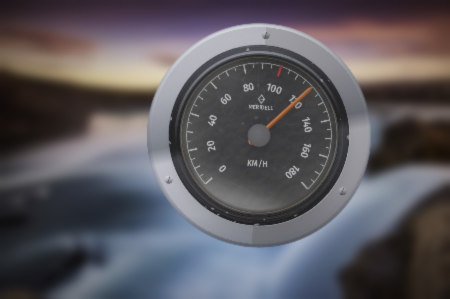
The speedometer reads {"value": 120, "unit": "km/h"}
